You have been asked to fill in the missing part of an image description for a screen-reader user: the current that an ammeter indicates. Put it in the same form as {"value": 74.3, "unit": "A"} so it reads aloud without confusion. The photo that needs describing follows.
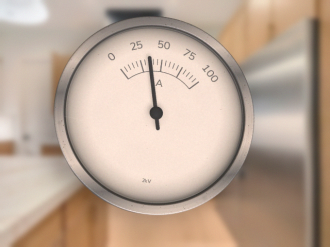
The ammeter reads {"value": 35, "unit": "A"}
